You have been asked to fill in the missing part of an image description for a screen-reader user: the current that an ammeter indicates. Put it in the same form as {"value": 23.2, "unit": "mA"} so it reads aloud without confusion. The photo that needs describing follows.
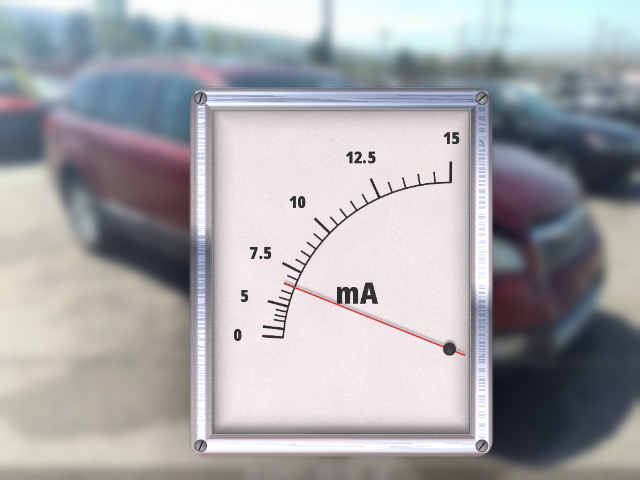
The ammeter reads {"value": 6.5, "unit": "mA"}
